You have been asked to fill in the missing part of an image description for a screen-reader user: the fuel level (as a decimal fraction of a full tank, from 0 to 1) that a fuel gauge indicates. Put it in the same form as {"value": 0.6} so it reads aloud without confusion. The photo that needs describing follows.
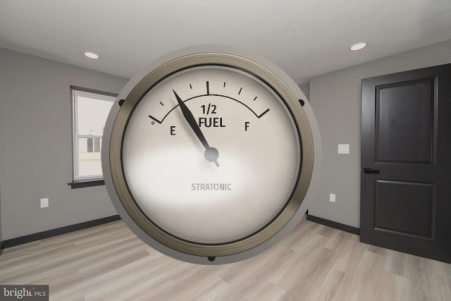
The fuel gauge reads {"value": 0.25}
